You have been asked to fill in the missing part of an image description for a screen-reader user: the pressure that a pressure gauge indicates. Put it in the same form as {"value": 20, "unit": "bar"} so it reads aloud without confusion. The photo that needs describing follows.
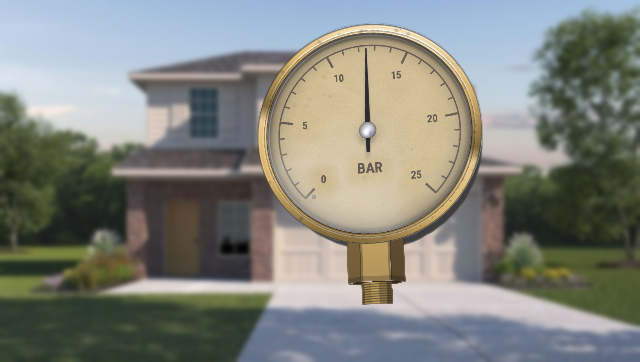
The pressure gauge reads {"value": 12.5, "unit": "bar"}
